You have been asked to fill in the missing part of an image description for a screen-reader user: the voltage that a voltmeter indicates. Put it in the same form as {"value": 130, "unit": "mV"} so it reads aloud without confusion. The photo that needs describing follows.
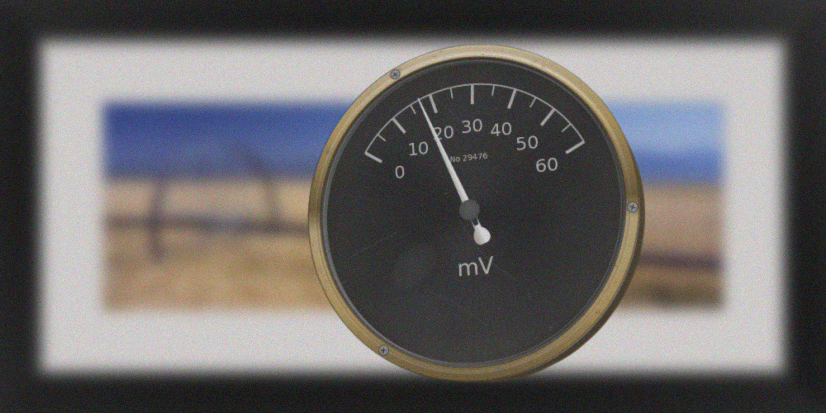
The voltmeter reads {"value": 17.5, "unit": "mV"}
